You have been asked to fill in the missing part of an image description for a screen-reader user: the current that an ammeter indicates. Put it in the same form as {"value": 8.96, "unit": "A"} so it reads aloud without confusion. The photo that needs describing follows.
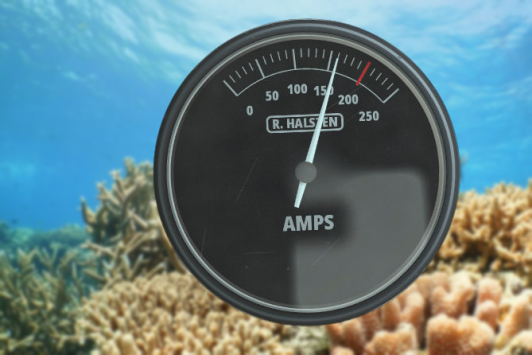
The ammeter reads {"value": 160, "unit": "A"}
